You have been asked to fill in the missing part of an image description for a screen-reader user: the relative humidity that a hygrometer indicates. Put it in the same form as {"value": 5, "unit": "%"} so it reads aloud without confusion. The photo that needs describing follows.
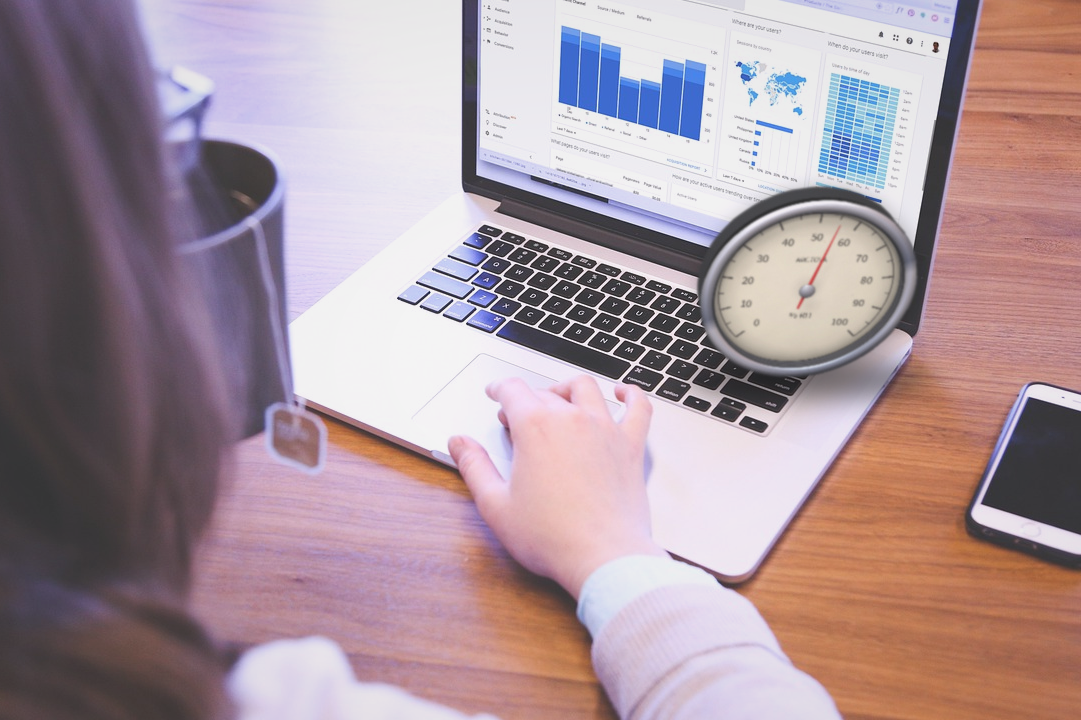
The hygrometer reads {"value": 55, "unit": "%"}
